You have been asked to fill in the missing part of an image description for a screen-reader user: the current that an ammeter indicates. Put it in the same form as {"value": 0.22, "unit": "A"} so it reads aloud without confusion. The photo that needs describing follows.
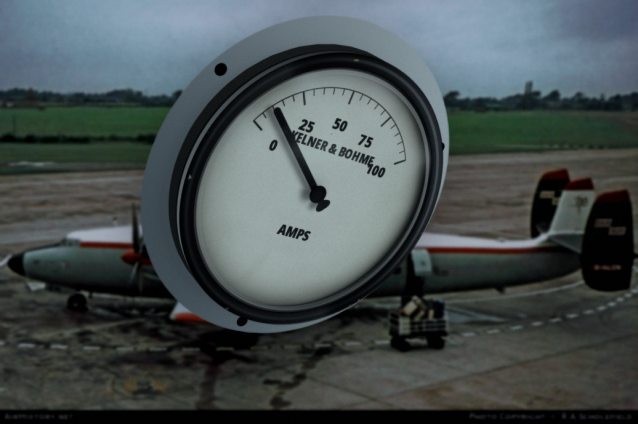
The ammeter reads {"value": 10, "unit": "A"}
